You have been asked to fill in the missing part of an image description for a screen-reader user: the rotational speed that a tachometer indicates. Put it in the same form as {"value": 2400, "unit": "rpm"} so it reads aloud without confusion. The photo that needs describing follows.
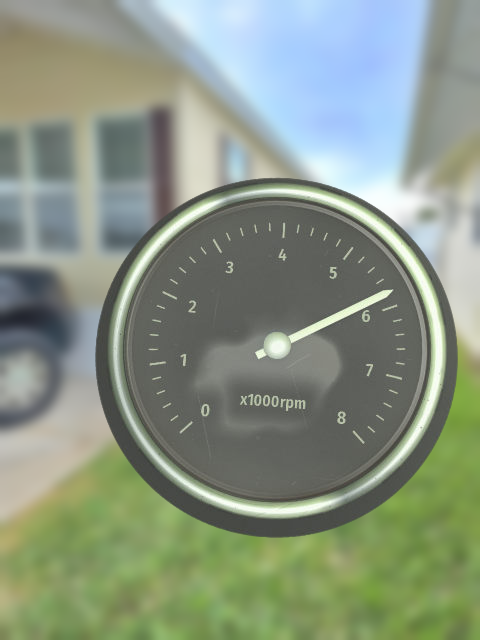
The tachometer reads {"value": 5800, "unit": "rpm"}
